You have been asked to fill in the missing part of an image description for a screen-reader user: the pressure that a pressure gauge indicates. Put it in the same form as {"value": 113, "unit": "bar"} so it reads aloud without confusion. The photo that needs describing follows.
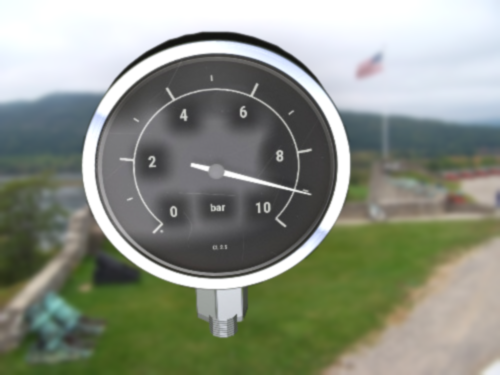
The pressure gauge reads {"value": 9, "unit": "bar"}
